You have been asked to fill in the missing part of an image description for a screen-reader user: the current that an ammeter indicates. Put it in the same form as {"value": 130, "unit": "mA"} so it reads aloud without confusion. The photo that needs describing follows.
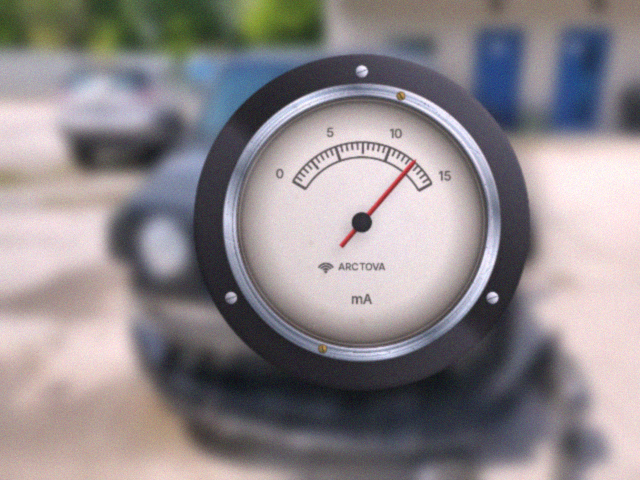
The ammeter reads {"value": 12.5, "unit": "mA"}
